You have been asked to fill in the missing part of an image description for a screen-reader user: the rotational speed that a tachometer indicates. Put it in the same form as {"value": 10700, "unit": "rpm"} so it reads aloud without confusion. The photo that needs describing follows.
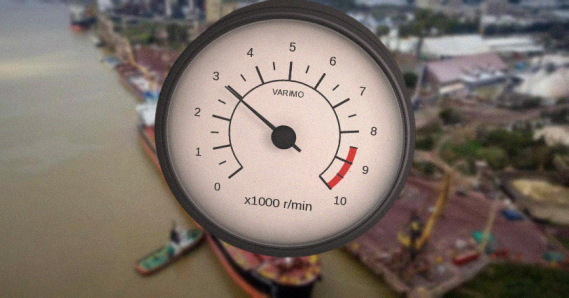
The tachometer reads {"value": 3000, "unit": "rpm"}
